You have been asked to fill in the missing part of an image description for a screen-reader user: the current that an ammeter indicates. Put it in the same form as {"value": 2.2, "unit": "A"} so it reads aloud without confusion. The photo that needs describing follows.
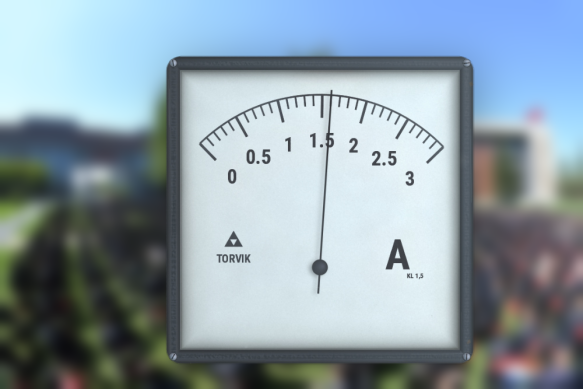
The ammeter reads {"value": 1.6, "unit": "A"}
